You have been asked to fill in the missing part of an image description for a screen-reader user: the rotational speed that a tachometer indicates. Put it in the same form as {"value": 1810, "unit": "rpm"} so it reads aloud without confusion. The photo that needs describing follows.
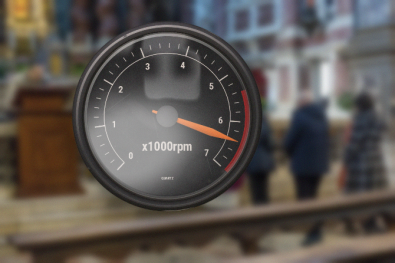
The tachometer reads {"value": 6400, "unit": "rpm"}
